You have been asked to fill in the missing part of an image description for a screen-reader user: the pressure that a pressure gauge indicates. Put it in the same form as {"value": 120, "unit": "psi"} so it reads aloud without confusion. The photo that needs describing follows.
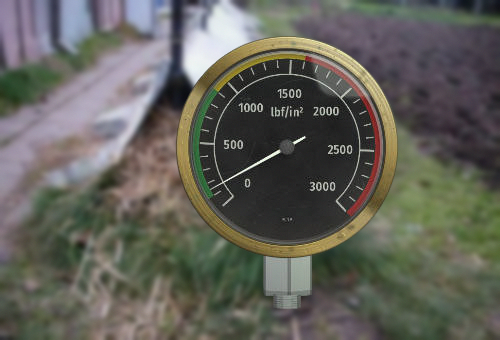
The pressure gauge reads {"value": 150, "unit": "psi"}
